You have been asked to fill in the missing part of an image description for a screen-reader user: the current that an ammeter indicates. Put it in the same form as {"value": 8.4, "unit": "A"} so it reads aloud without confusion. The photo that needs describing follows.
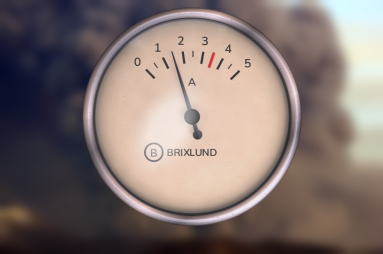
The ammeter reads {"value": 1.5, "unit": "A"}
